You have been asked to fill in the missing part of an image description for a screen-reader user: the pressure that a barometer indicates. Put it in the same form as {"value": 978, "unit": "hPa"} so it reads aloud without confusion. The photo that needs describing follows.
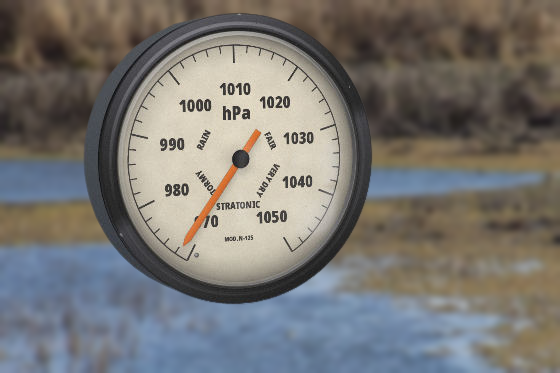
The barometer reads {"value": 972, "unit": "hPa"}
